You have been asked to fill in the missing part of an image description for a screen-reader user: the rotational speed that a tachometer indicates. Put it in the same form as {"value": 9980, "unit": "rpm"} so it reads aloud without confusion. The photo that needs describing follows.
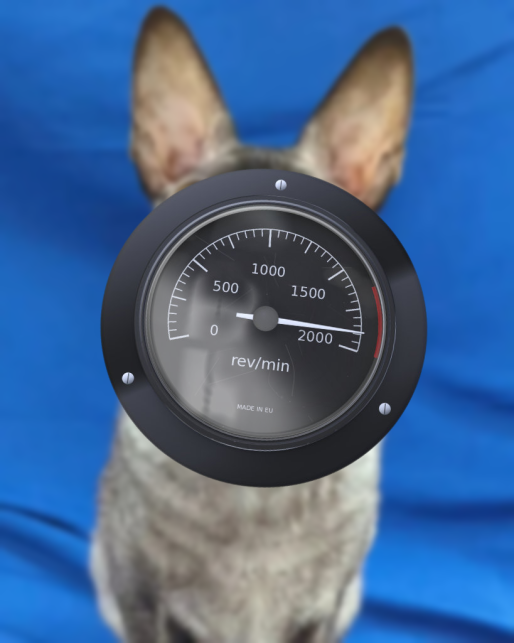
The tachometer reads {"value": 1900, "unit": "rpm"}
